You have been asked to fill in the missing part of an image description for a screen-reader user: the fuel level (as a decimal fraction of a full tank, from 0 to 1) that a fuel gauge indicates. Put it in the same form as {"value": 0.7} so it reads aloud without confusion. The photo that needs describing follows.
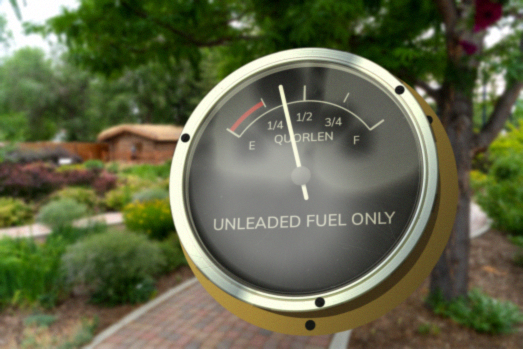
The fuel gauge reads {"value": 0.375}
